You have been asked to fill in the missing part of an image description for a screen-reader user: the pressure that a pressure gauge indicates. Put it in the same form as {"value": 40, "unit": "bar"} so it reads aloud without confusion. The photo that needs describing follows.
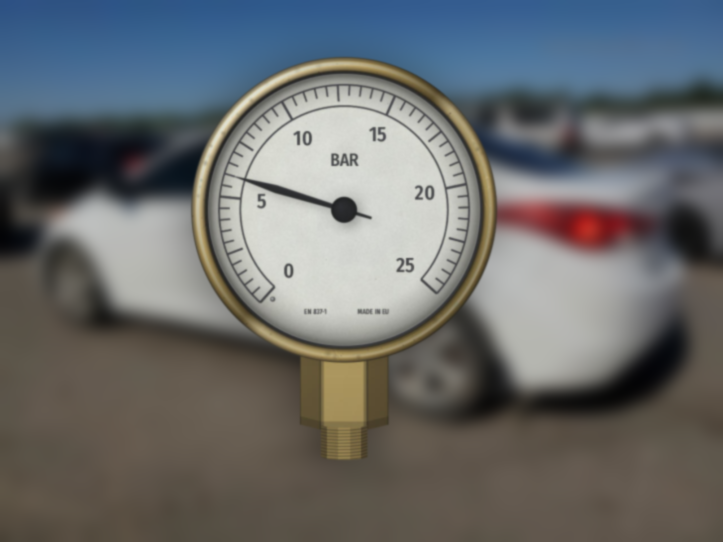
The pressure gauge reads {"value": 6, "unit": "bar"}
